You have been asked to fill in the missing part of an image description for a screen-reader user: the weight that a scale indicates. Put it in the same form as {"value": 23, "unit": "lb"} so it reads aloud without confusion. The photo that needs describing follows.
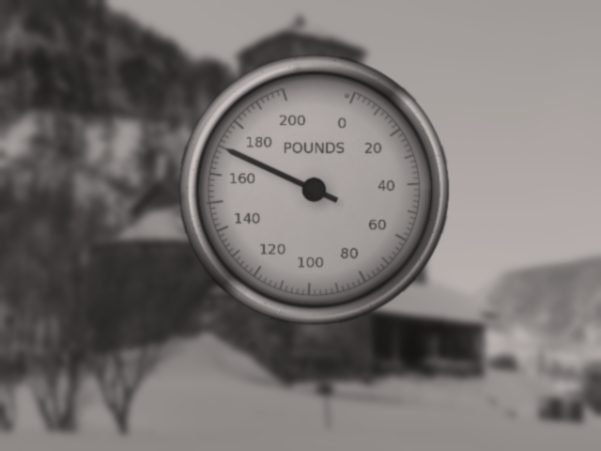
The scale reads {"value": 170, "unit": "lb"}
